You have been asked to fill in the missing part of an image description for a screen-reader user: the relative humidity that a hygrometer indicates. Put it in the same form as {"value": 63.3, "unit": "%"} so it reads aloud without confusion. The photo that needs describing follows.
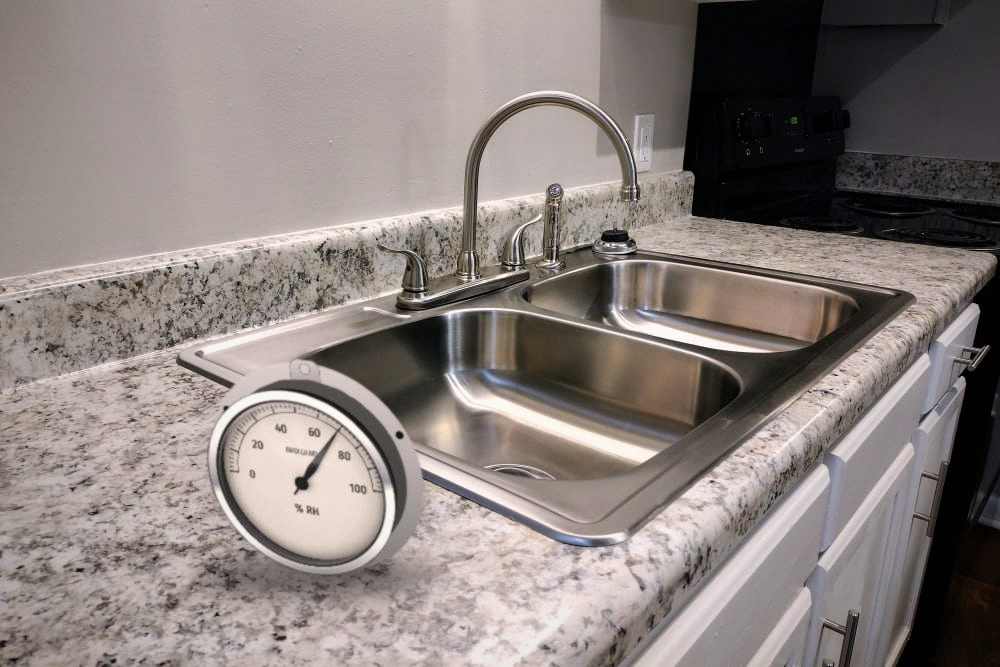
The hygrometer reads {"value": 70, "unit": "%"}
